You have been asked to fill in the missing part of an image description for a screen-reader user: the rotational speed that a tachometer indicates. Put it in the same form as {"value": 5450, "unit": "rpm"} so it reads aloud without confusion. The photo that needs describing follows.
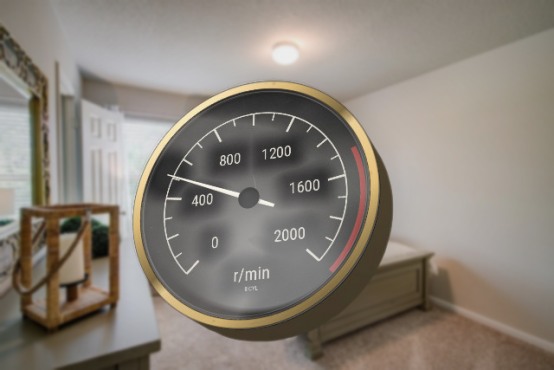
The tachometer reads {"value": 500, "unit": "rpm"}
